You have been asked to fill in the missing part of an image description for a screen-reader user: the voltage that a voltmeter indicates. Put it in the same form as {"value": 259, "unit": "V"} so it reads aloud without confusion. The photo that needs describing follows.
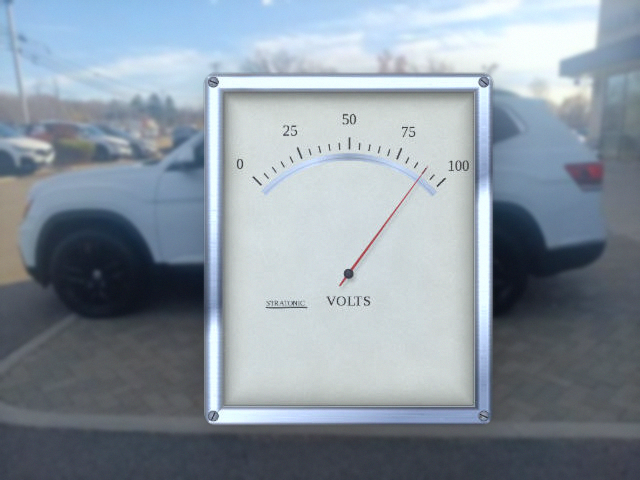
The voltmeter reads {"value": 90, "unit": "V"}
